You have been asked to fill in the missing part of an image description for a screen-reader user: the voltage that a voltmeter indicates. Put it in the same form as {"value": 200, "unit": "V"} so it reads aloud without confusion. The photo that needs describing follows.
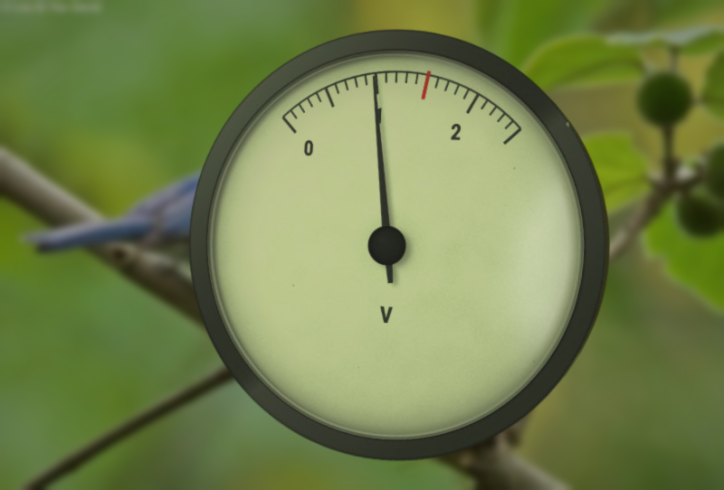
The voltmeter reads {"value": 1, "unit": "V"}
